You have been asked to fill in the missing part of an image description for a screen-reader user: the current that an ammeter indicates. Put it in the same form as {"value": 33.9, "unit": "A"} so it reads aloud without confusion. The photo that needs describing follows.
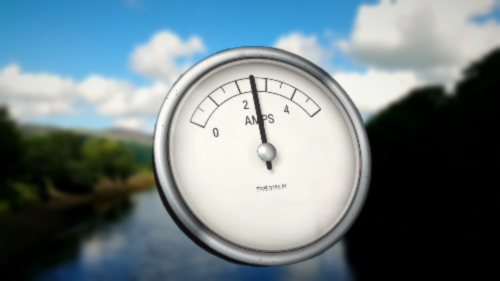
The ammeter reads {"value": 2.5, "unit": "A"}
